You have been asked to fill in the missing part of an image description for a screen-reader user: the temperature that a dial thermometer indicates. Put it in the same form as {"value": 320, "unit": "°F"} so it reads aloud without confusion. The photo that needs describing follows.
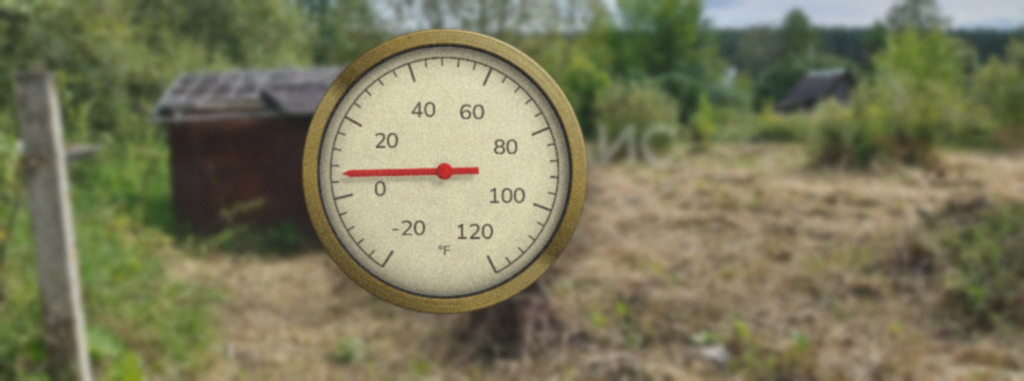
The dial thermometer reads {"value": 6, "unit": "°F"}
